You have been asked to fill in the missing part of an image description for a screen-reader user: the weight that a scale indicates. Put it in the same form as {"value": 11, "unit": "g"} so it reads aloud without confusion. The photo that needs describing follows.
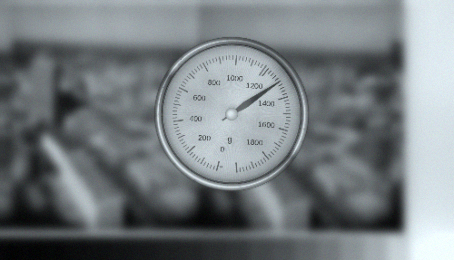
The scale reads {"value": 1300, "unit": "g"}
